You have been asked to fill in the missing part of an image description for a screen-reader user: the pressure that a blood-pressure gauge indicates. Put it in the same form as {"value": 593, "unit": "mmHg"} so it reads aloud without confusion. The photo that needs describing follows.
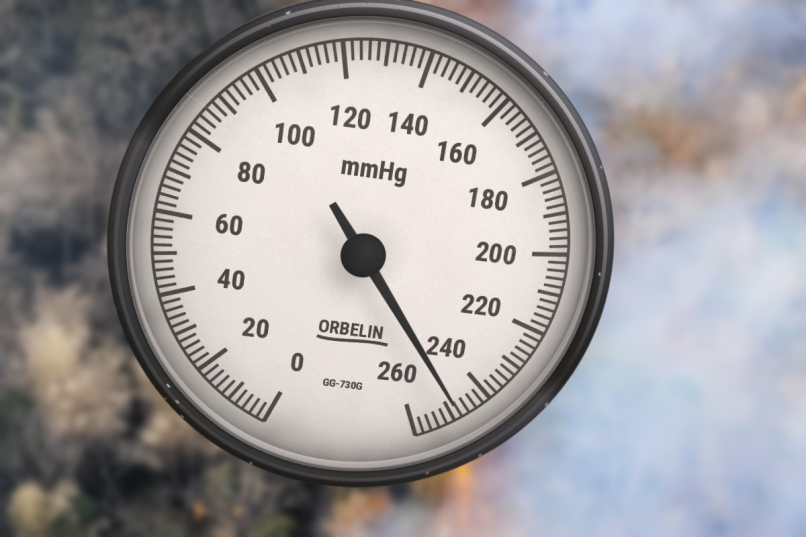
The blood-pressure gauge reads {"value": 248, "unit": "mmHg"}
